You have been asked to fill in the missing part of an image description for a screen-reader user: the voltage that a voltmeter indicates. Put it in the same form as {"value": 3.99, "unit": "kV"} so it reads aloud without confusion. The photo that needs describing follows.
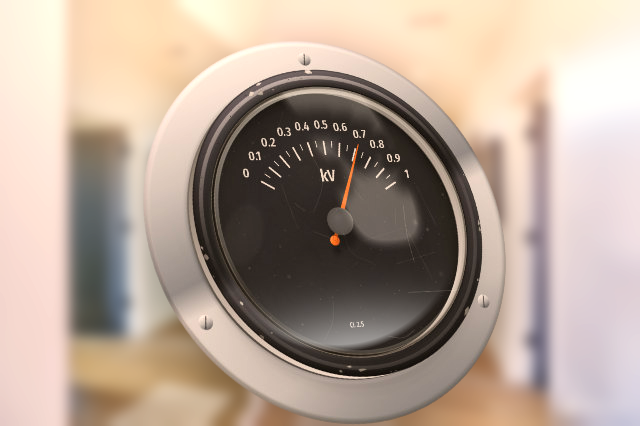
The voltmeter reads {"value": 0.7, "unit": "kV"}
